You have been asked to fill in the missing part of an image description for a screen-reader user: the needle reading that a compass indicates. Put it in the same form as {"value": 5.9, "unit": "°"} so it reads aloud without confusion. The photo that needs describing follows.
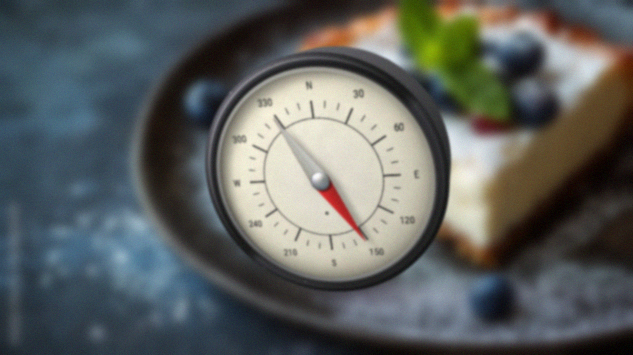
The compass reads {"value": 150, "unit": "°"}
